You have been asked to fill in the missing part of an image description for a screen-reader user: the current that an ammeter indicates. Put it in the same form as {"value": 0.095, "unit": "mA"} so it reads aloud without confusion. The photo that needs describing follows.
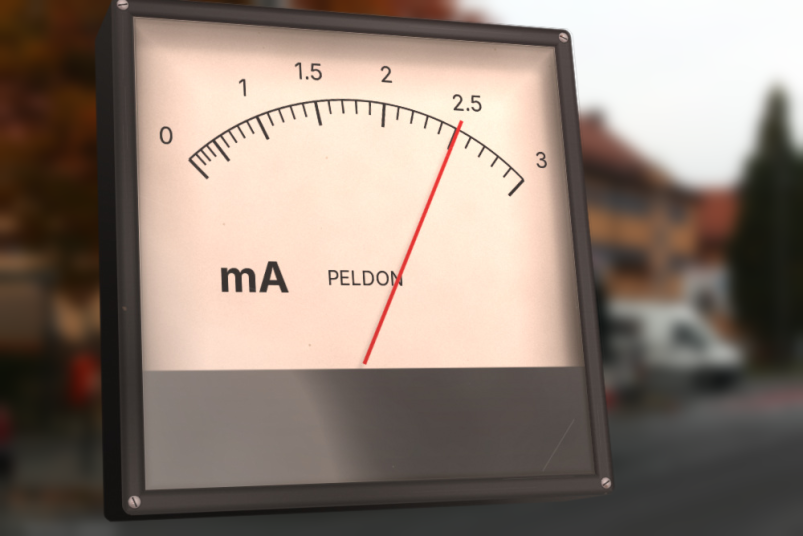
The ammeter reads {"value": 2.5, "unit": "mA"}
